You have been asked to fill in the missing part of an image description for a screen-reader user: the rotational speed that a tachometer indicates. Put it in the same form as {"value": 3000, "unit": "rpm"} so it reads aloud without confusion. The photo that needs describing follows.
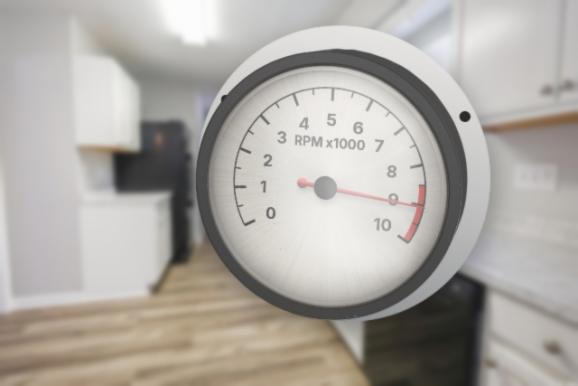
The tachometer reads {"value": 9000, "unit": "rpm"}
